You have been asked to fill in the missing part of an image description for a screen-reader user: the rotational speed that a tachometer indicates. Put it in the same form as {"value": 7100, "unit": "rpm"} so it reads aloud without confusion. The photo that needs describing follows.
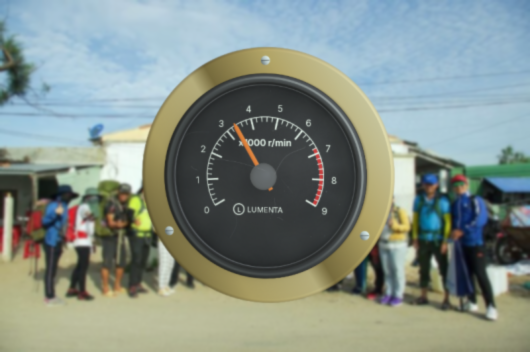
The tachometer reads {"value": 3400, "unit": "rpm"}
